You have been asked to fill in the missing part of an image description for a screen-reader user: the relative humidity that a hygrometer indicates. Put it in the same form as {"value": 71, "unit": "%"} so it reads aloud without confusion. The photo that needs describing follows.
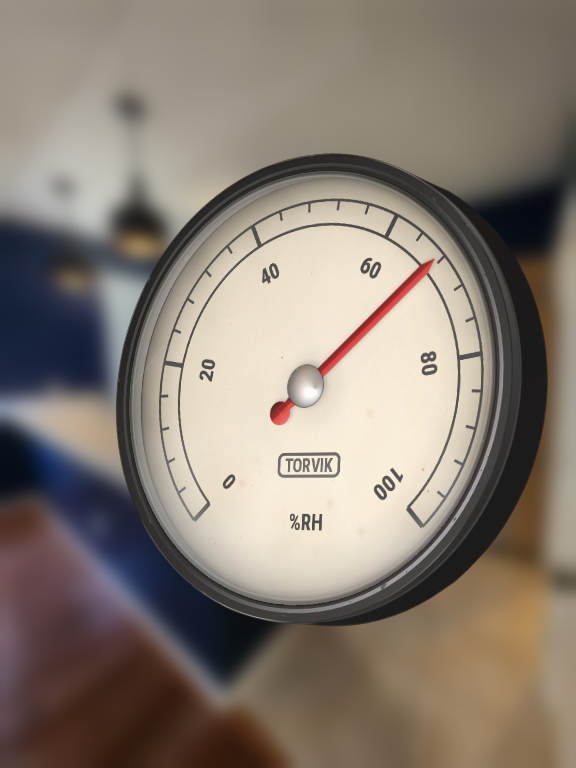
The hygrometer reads {"value": 68, "unit": "%"}
